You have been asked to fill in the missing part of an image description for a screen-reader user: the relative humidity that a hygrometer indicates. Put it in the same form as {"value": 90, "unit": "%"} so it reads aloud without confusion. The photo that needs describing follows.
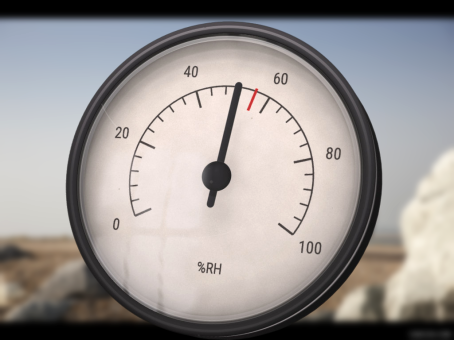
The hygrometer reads {"value": 52, "unit": "%"}
